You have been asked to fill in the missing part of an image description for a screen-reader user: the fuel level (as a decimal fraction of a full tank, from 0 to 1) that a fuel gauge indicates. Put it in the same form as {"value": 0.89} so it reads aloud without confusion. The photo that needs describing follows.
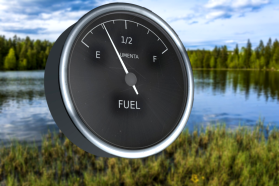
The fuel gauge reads {"value": 0.25}
